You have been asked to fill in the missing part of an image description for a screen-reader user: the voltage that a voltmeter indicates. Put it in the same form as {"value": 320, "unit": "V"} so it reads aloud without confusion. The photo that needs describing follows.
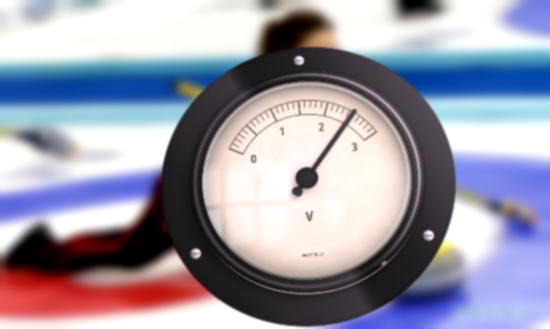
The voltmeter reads {"value": 2.5, "unit": "V"}
